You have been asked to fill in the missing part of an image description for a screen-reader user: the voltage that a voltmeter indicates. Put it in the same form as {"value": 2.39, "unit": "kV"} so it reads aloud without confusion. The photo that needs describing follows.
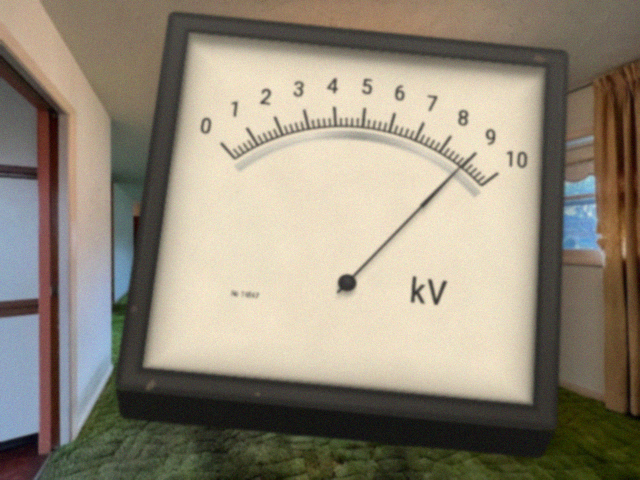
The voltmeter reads {"value": 9, "unit": "kV"}
